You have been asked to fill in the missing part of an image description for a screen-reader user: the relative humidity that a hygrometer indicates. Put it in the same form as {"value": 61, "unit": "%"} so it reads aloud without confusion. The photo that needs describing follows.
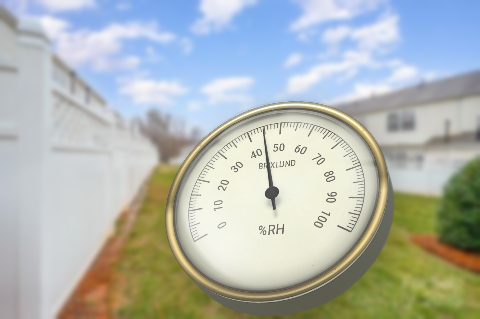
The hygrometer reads {"value": 45, "unit": "%"}
